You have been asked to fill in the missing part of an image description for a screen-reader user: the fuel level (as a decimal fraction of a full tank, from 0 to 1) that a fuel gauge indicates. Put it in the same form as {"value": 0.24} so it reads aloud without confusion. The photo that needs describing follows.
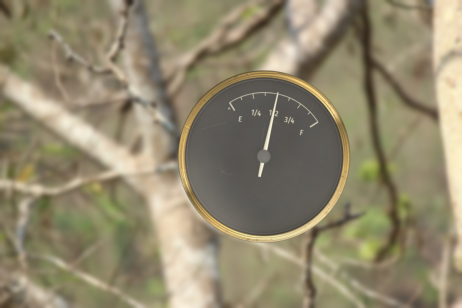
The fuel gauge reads {"value": 0.5}
